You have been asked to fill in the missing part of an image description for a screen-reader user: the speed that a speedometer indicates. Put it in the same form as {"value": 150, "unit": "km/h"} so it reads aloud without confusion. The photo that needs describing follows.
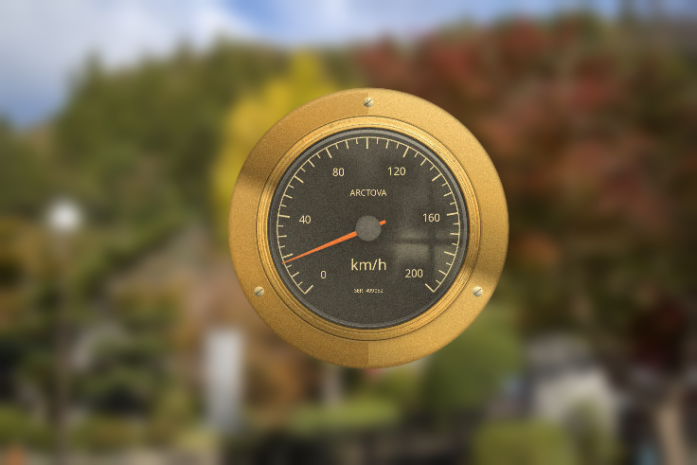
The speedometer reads {"value": 17.5, "unit": "km/h"}
